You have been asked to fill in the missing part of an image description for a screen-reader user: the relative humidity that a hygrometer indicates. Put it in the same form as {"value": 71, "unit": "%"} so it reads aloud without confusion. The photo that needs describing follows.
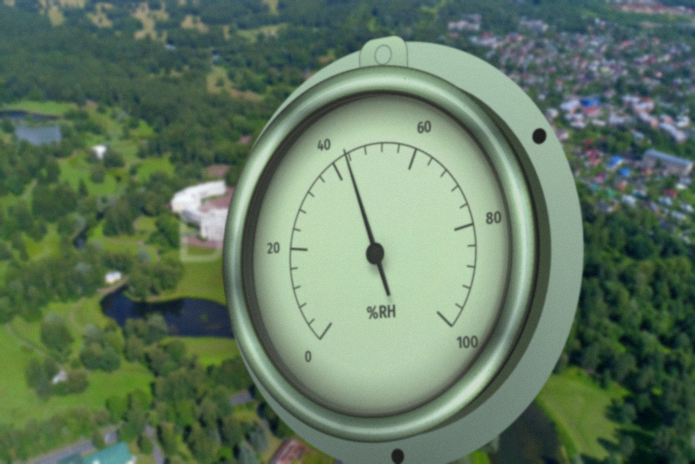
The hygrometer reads {"value": 44, "unit": "%"}
